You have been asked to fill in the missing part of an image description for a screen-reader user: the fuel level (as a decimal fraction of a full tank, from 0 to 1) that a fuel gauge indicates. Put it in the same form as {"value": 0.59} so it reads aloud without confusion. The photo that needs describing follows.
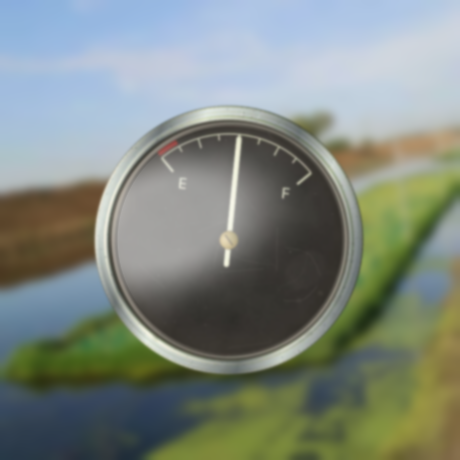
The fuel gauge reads {"value": 0.5}
